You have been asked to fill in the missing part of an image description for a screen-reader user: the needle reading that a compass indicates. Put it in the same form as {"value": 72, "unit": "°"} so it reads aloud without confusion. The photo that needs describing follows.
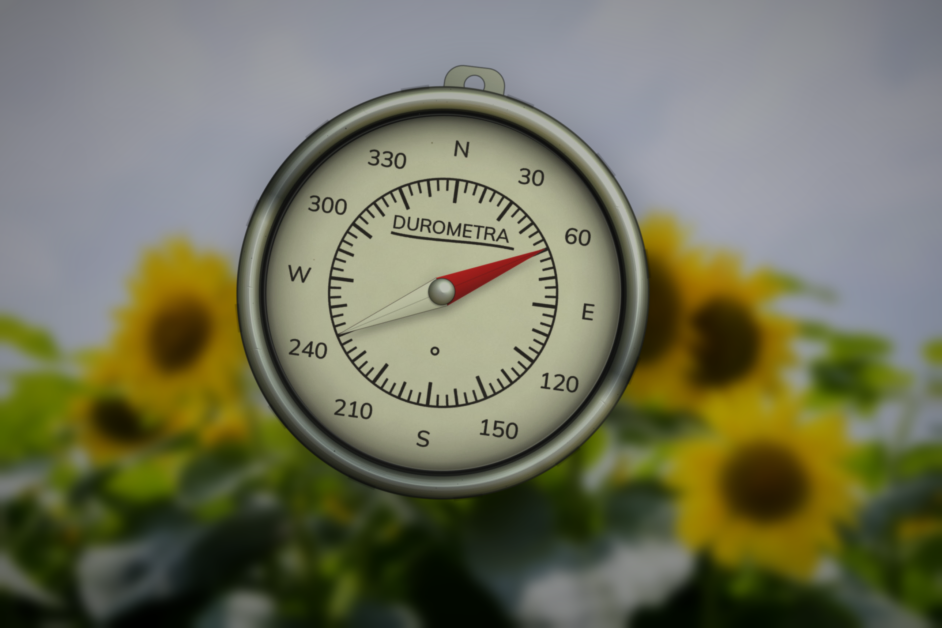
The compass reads {"value": 60, "unit": "°"}
